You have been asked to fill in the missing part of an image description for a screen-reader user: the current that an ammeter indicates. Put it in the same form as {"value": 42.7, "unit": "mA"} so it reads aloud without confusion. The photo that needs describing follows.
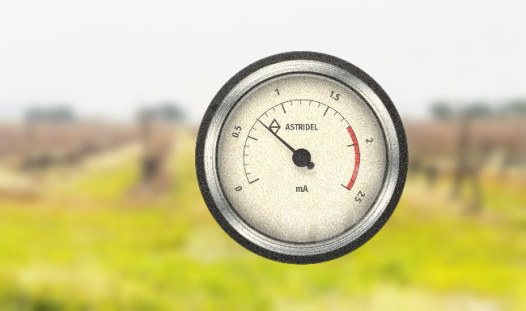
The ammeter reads {"value": 0.7, "unit": "mA"}
